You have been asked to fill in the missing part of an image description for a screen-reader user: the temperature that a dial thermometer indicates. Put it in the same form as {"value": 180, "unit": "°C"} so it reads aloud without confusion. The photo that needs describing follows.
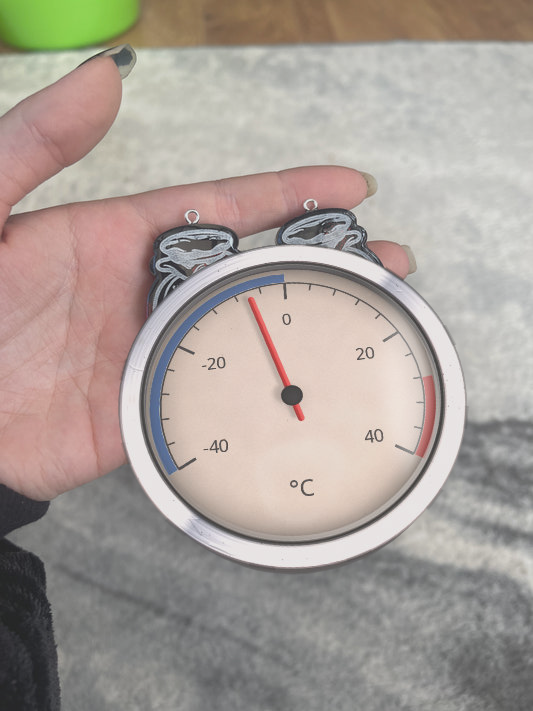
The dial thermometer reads {"value": -6, "unit": "°C"}
